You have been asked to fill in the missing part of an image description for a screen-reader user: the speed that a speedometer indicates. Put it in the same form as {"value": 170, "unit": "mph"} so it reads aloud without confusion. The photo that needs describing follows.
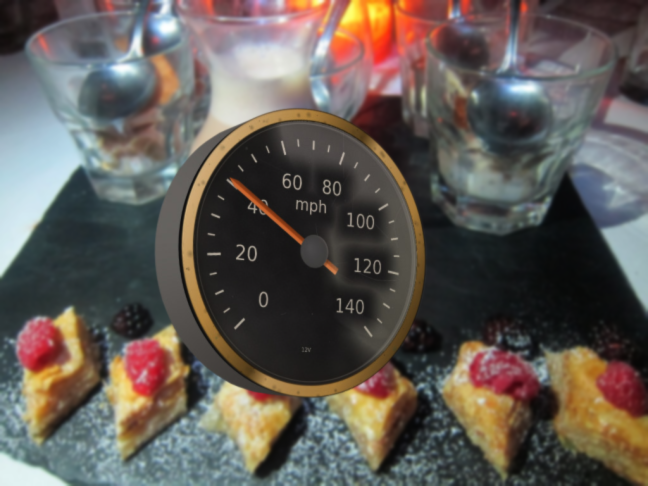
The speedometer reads {"value": 40, "unit": "mph"}
